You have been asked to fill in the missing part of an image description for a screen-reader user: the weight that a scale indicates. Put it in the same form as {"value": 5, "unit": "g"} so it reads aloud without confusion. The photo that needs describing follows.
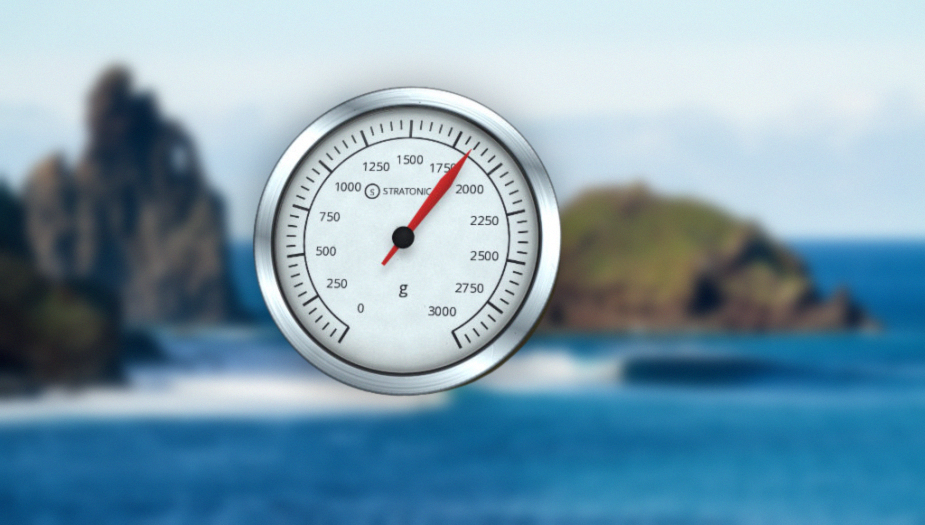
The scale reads {"value": 1850, "unit": "g"}
